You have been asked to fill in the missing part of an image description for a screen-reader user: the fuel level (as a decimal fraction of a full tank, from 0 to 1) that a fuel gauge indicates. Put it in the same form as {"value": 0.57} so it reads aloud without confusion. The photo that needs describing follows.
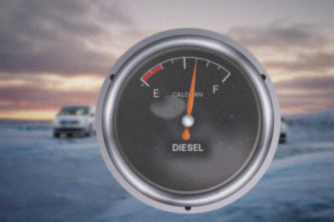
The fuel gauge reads {"value": 0.625}
